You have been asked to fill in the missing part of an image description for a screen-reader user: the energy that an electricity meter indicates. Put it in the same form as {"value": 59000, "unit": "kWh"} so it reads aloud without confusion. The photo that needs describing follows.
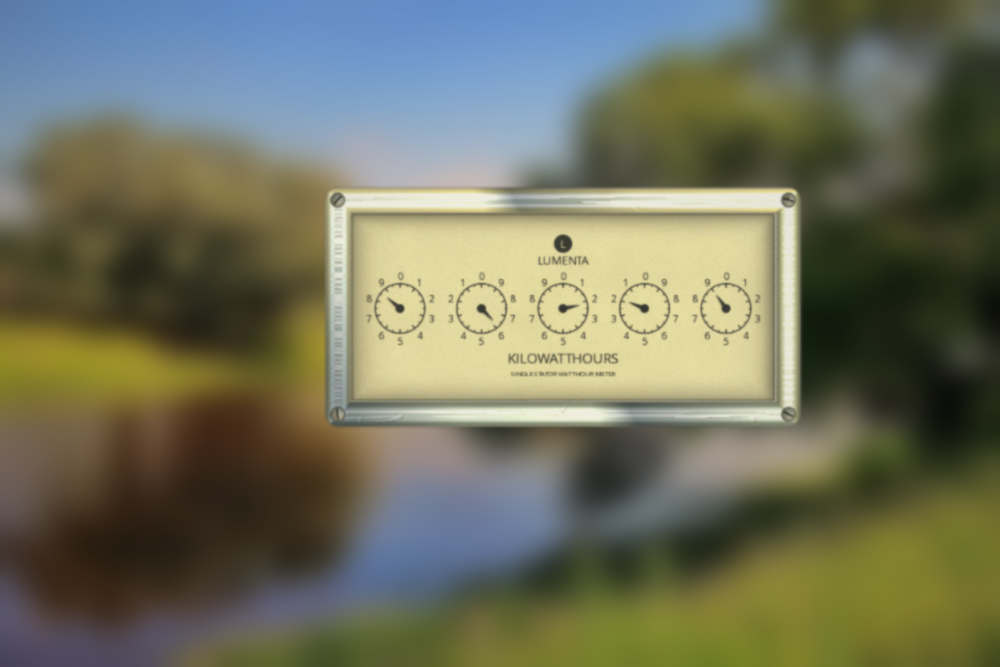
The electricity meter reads {"value": 86219, "unit": "kWh"}
